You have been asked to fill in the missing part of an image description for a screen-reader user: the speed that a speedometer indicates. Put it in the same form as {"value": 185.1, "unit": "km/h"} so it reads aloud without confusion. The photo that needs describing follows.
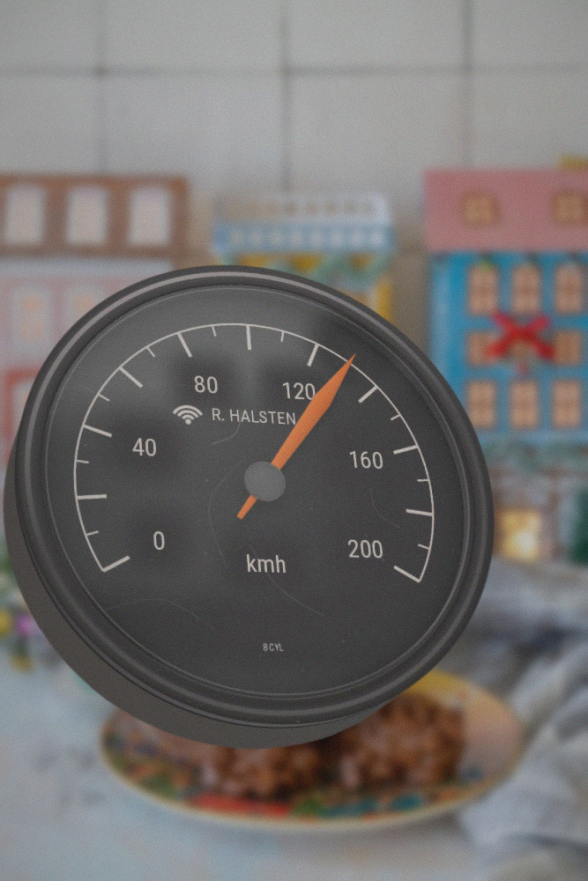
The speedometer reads {"value": 130, "unit": "km/h"}
